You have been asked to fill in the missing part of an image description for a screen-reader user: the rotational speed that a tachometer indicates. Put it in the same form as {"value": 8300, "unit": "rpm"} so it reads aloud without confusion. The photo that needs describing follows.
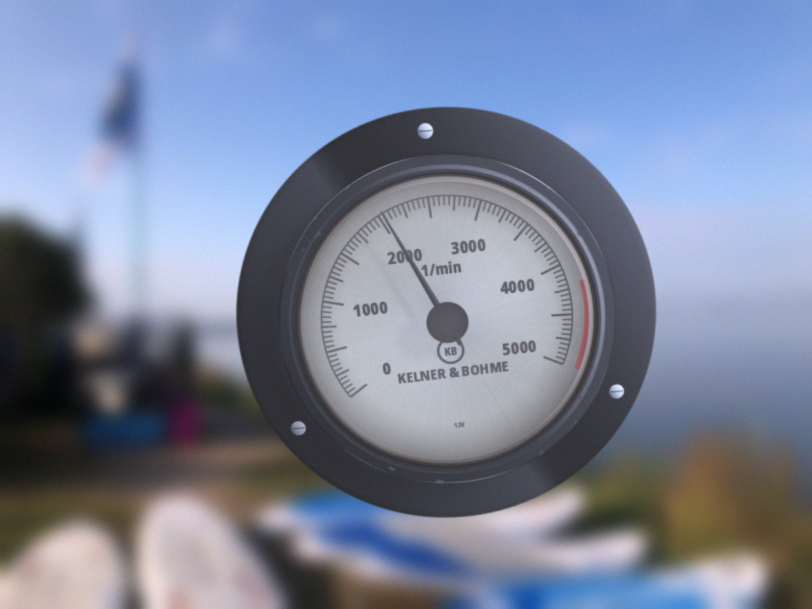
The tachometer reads {"value": 2050, "unit": "rpm"}
